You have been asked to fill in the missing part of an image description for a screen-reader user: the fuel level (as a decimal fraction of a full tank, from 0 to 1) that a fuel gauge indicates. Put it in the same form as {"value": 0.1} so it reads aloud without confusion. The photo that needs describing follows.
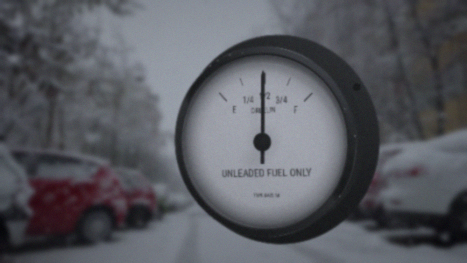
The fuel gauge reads {"value": 0.5}
